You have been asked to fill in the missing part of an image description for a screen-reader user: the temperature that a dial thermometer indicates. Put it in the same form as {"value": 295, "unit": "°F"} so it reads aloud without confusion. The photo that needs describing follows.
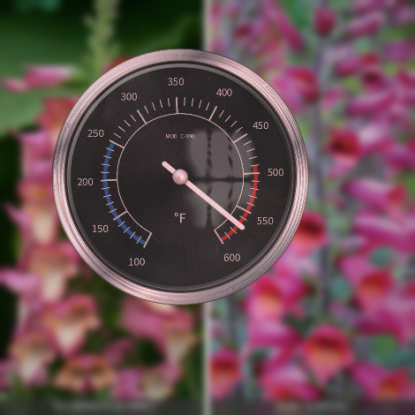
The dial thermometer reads {"value": 570, "unit": "°F"}
